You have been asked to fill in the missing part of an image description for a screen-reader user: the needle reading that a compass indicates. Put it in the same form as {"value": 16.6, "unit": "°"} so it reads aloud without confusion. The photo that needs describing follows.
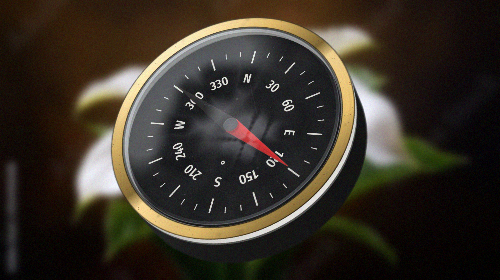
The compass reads {"value": 120, "unit": "°"}
